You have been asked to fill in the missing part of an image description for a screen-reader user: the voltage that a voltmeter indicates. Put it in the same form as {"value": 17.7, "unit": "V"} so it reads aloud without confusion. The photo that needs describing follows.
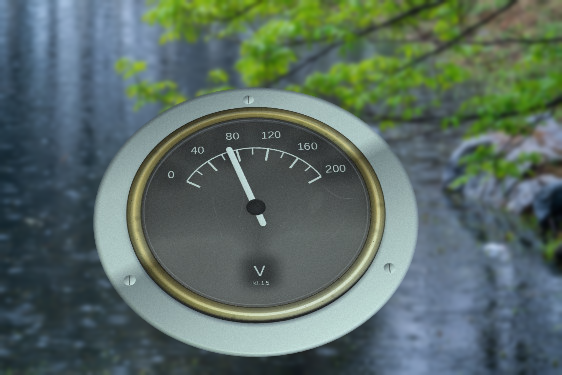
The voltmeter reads {"value": 70, "unit": "V"}
